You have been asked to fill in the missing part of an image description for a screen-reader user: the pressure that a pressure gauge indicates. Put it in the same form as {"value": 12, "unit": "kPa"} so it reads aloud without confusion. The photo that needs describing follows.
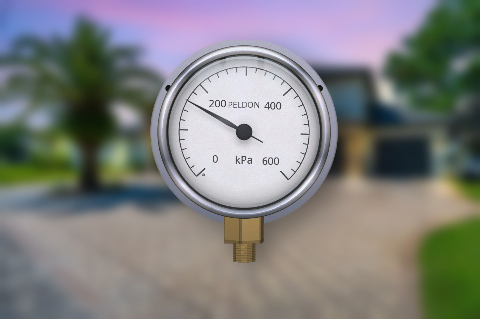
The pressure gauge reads {"value": 160, "unit": "kPa"}
